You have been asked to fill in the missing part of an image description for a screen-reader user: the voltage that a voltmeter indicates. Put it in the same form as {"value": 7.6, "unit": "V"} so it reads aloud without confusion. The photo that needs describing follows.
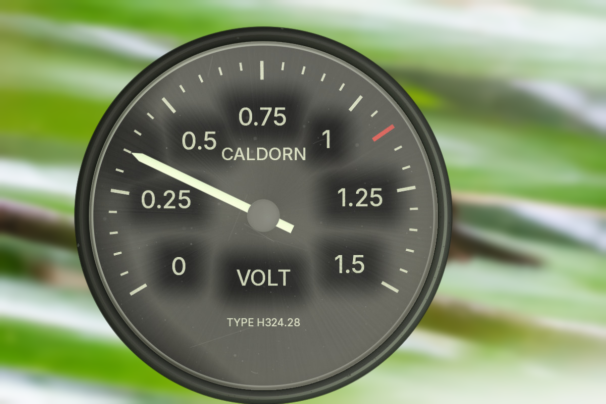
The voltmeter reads {"value": 0.35, "unit": "V"}
